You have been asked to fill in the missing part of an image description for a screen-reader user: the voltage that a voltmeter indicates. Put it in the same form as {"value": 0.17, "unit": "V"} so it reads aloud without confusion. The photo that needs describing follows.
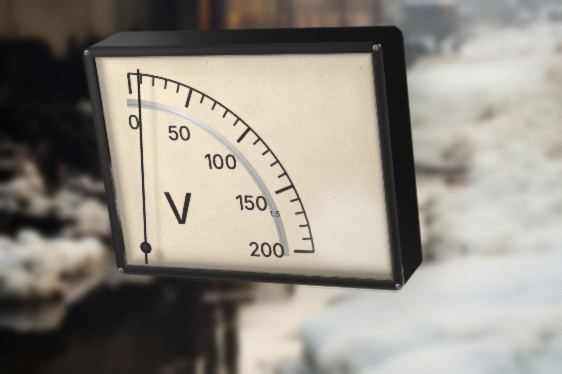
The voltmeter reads {"value": 10, "unit": "V"}
